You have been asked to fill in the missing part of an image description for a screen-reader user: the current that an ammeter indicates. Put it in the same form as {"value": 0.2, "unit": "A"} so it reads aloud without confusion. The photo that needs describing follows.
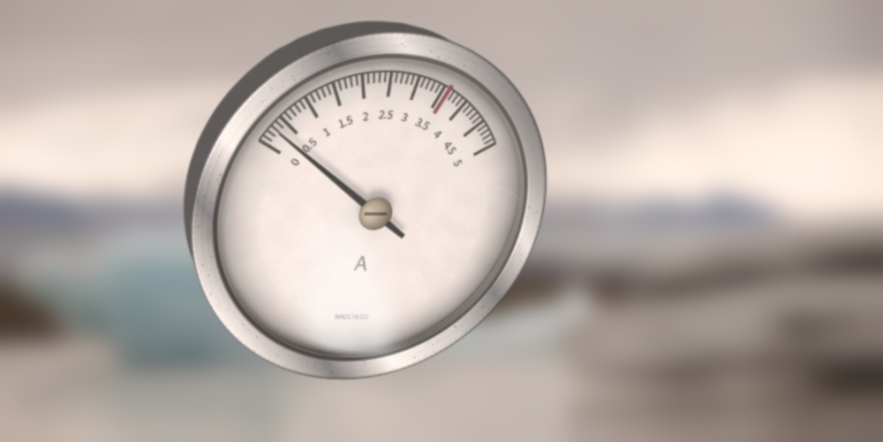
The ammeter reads {"value": 0.3, "unit": "A"}
